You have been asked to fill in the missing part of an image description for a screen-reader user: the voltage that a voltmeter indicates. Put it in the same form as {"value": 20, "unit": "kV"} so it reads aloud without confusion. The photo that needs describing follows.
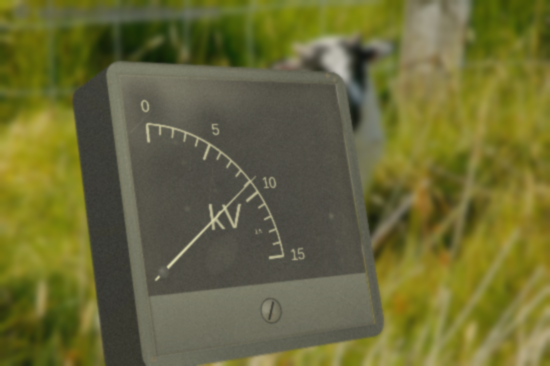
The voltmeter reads {"value": 9, "unit": "kV"}
